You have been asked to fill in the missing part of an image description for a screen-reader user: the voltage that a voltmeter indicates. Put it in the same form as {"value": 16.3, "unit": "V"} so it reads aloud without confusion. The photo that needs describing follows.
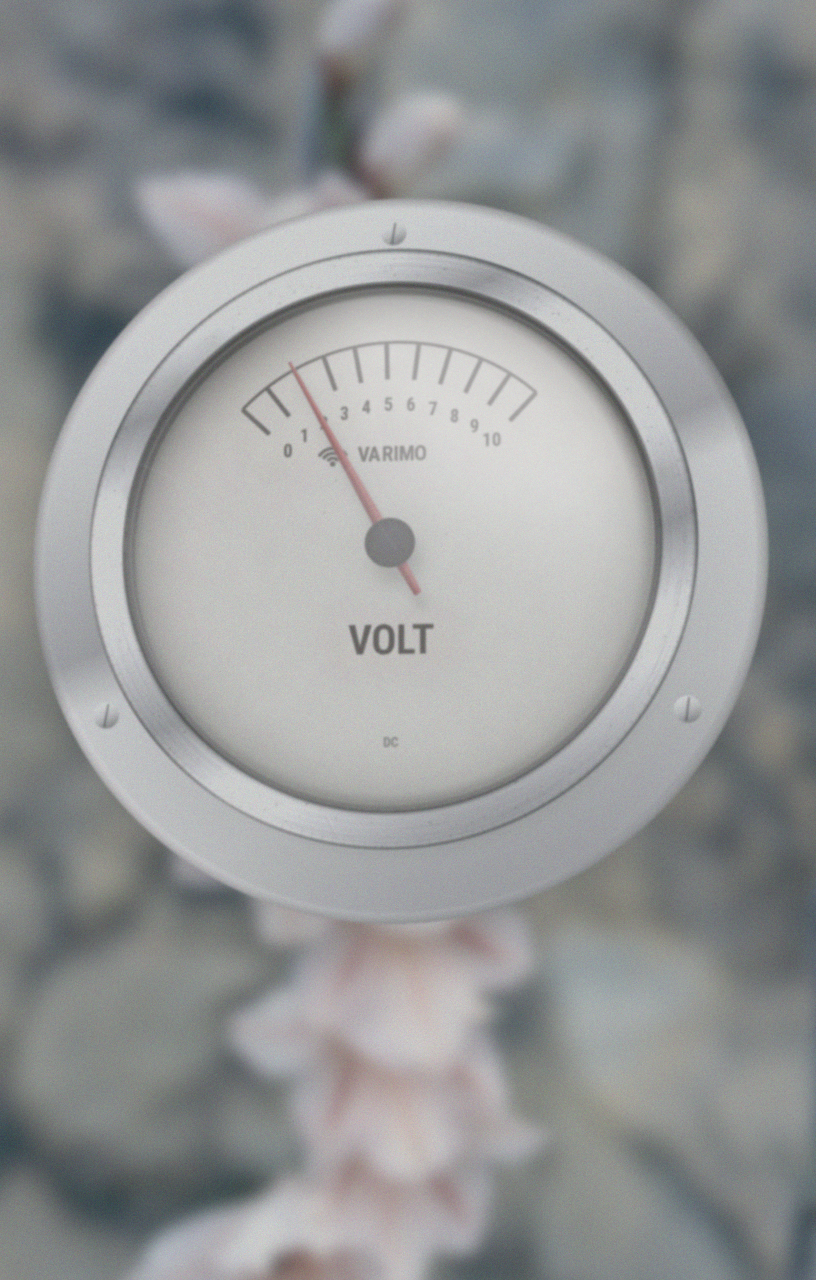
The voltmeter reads {"value": 2, "unit": "V"}
